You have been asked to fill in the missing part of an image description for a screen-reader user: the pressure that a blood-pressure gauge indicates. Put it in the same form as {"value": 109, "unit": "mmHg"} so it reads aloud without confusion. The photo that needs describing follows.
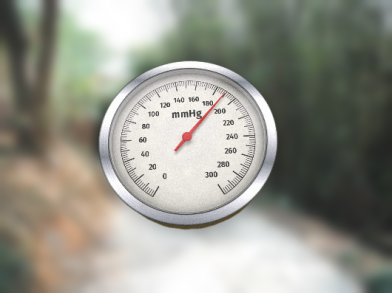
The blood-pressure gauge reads {"value": 190, "unit": "mmHg"}
